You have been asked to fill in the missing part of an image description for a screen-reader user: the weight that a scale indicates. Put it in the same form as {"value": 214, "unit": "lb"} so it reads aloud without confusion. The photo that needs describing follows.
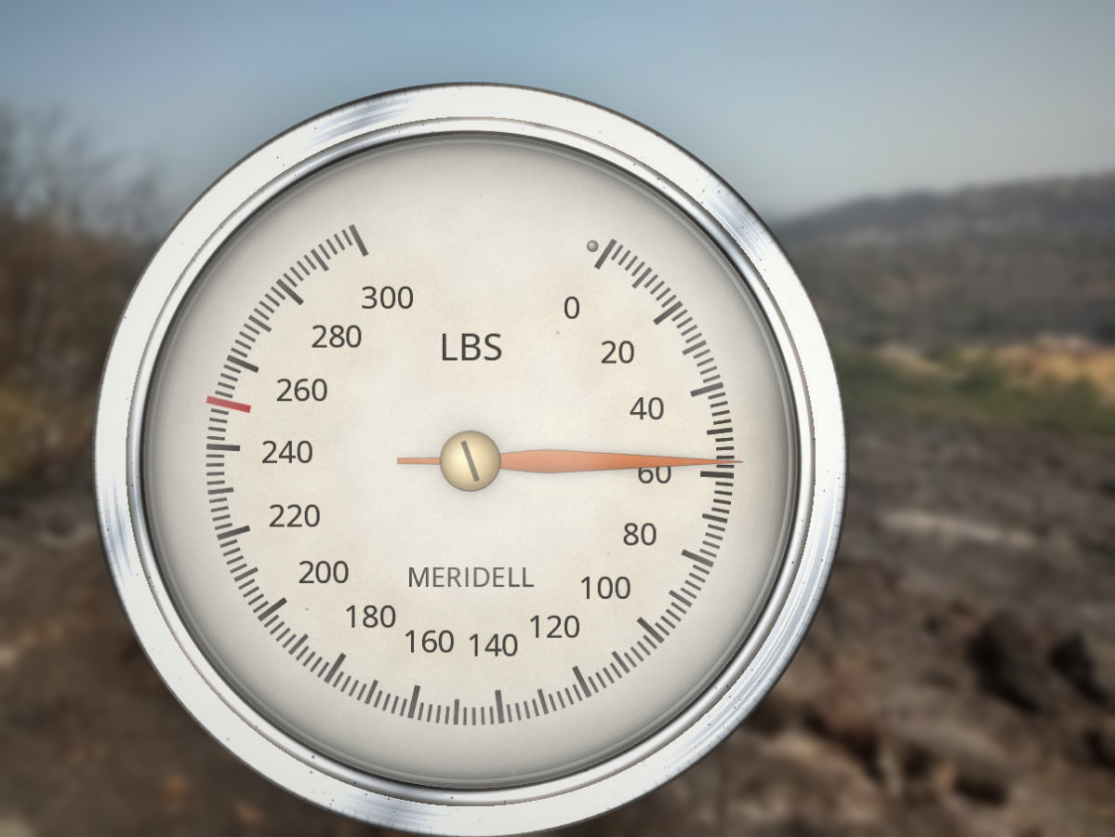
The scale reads {"value": 57, "unit": "lb"}
